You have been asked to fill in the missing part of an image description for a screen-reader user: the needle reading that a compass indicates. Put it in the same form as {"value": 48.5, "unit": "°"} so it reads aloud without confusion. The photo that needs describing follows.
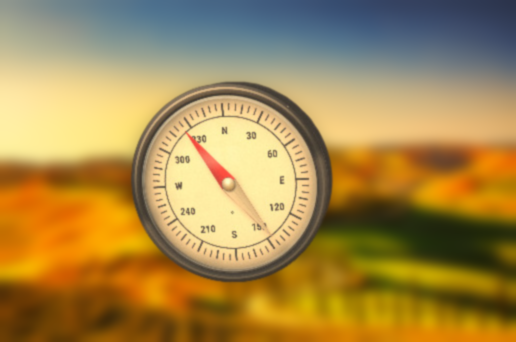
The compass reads {"value": 325, "unit": "°"}
